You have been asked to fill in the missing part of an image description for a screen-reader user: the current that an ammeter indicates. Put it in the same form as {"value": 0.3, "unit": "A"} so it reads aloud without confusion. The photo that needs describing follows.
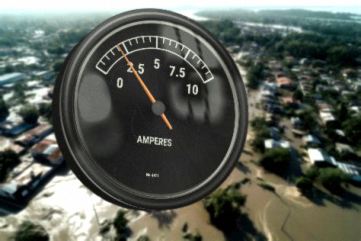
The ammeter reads {"value": 2, "unit": "A"}
